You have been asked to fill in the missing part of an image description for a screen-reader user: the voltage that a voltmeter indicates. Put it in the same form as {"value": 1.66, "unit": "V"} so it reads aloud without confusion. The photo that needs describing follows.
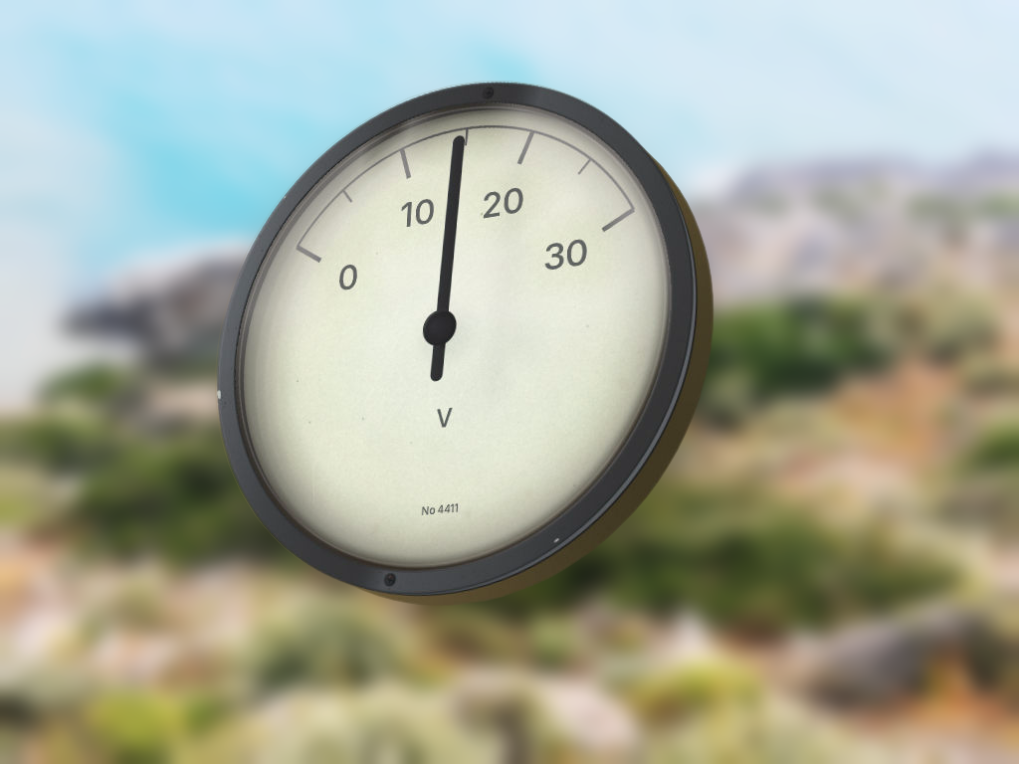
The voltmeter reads {"value": 15, "unit": "V"}
